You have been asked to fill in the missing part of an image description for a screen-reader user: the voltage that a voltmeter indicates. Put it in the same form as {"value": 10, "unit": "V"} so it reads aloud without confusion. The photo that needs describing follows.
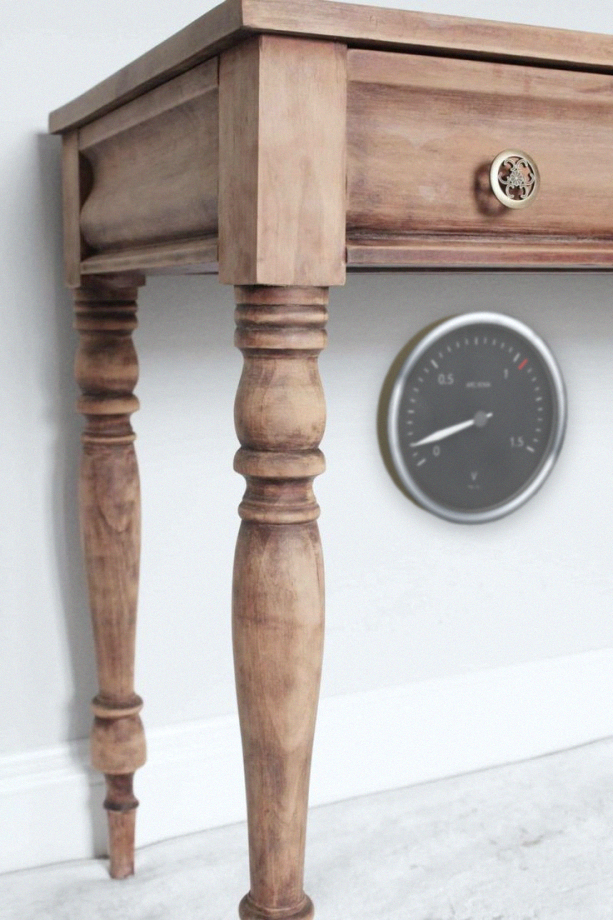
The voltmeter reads {"value": 0.1, "unit": "V"}
